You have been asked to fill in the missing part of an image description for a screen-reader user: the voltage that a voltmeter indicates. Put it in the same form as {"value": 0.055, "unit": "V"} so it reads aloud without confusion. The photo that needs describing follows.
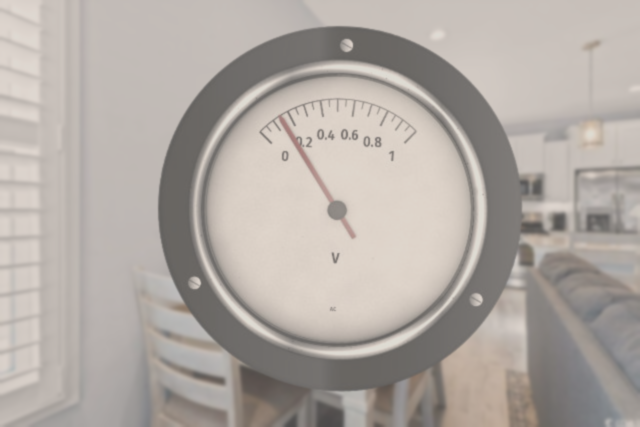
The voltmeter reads {"value": 0.15, "unit": "V"}
